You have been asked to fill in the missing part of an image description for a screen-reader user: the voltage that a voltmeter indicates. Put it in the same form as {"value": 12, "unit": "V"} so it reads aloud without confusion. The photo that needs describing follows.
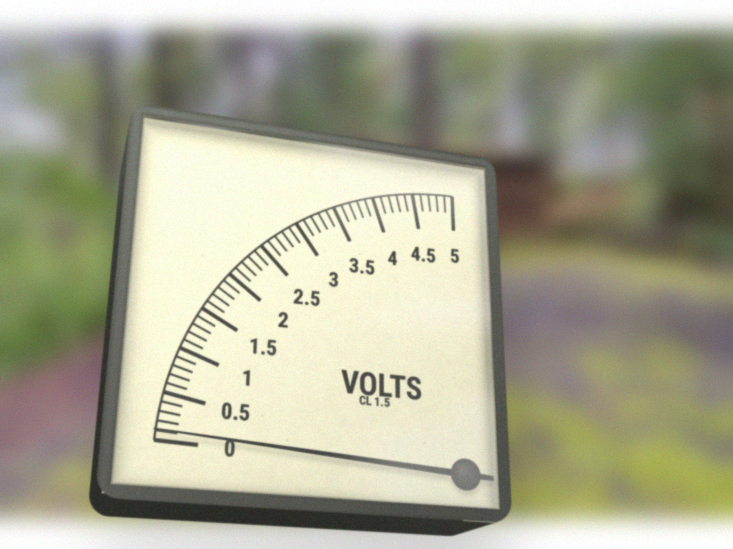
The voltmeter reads {"value": 0.1, "unit": "V"}
